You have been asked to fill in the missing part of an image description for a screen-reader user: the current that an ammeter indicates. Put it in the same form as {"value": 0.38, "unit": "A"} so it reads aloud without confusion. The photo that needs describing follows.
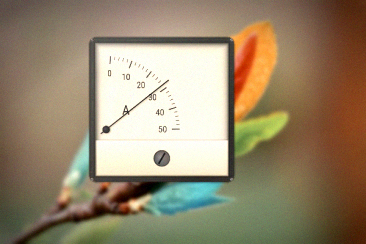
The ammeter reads {"value": 28, "unit": "A"}
